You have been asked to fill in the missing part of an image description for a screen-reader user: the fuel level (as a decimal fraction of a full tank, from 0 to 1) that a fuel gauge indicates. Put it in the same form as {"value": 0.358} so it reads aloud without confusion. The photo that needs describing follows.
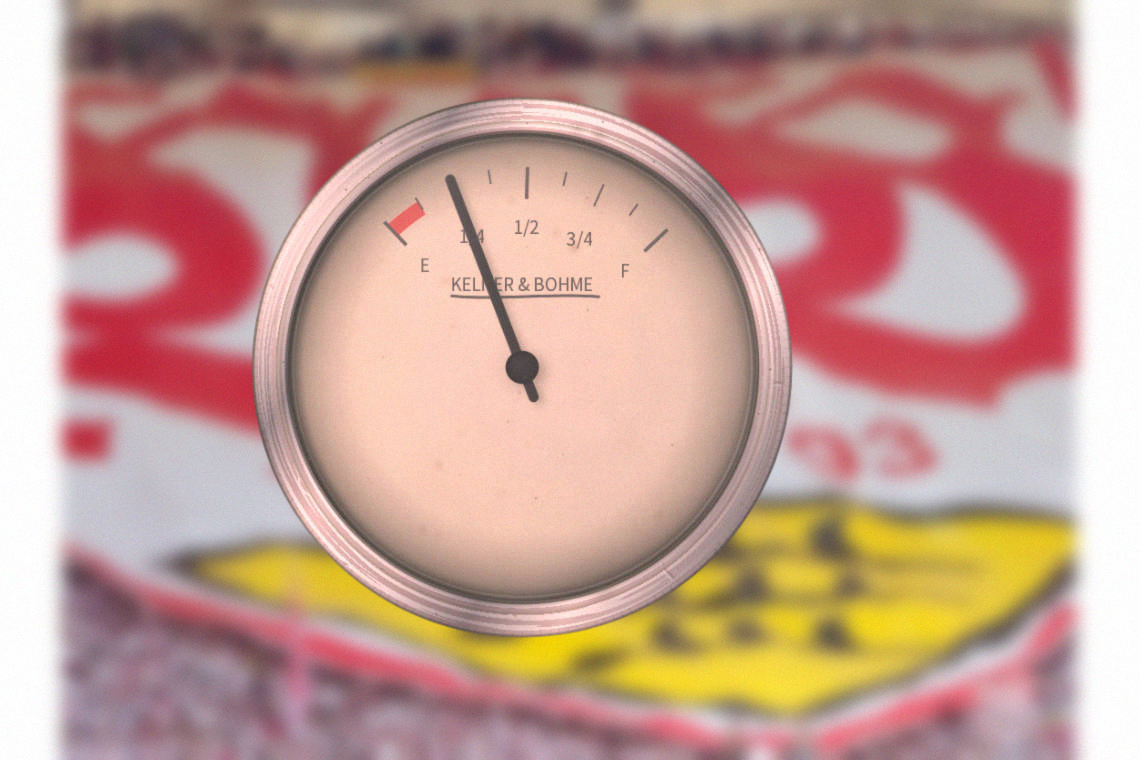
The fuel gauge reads {"value": 0.25}
